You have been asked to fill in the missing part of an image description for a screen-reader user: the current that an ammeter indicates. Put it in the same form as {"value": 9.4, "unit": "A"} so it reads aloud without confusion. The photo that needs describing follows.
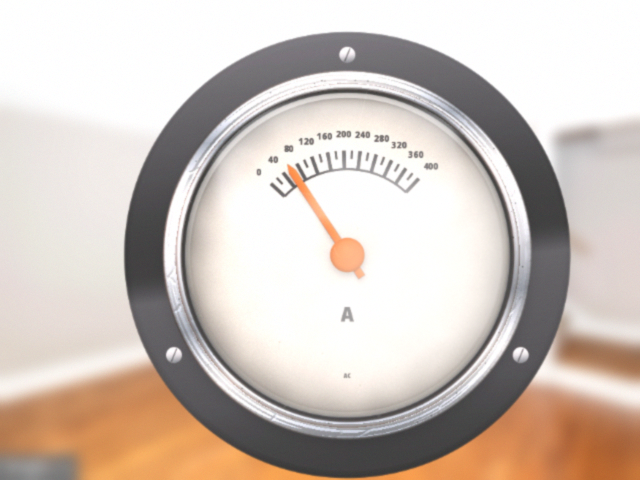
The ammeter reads {"value": 60, "unit": "A"}
